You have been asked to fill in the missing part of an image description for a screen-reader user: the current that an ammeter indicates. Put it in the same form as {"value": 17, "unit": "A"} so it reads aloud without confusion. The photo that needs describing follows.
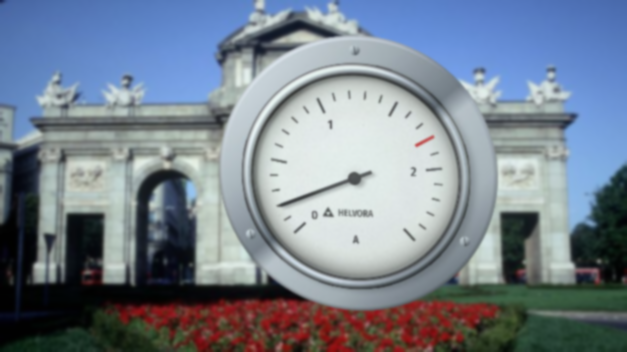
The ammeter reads {"value": 0.2, "unit": "A"}
